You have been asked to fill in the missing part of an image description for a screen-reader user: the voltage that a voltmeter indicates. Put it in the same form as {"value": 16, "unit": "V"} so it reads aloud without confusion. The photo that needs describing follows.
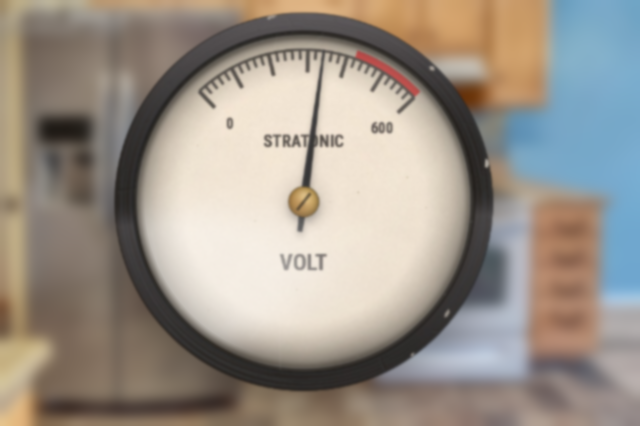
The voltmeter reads {"value": 340, "unit": "V"}
